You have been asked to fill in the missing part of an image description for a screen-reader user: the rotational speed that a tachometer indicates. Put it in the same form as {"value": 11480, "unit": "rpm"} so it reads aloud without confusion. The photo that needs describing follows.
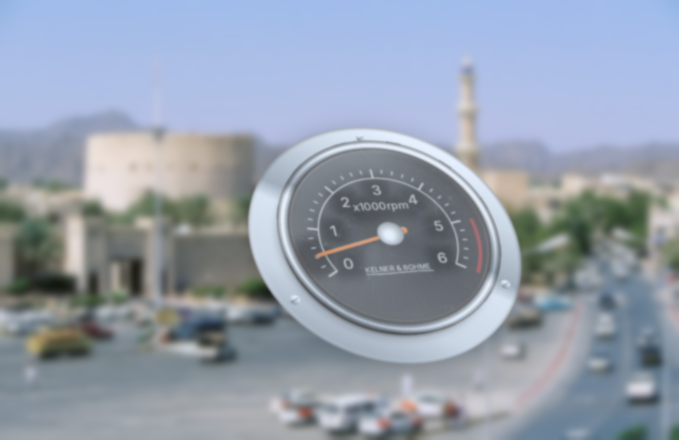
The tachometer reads {"value": 400, "unit": "rpm"}
